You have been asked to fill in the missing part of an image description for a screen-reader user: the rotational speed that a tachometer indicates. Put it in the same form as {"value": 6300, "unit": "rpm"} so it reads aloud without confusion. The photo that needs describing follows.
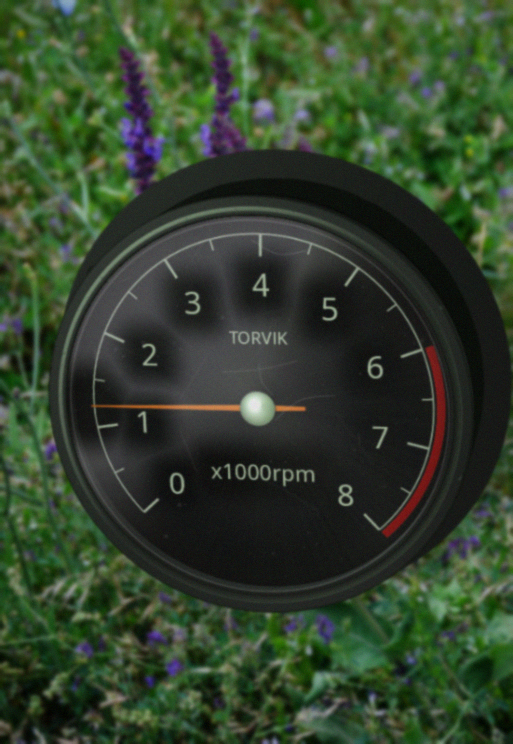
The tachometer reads {"value": 1250, "unit": "rpm"}
